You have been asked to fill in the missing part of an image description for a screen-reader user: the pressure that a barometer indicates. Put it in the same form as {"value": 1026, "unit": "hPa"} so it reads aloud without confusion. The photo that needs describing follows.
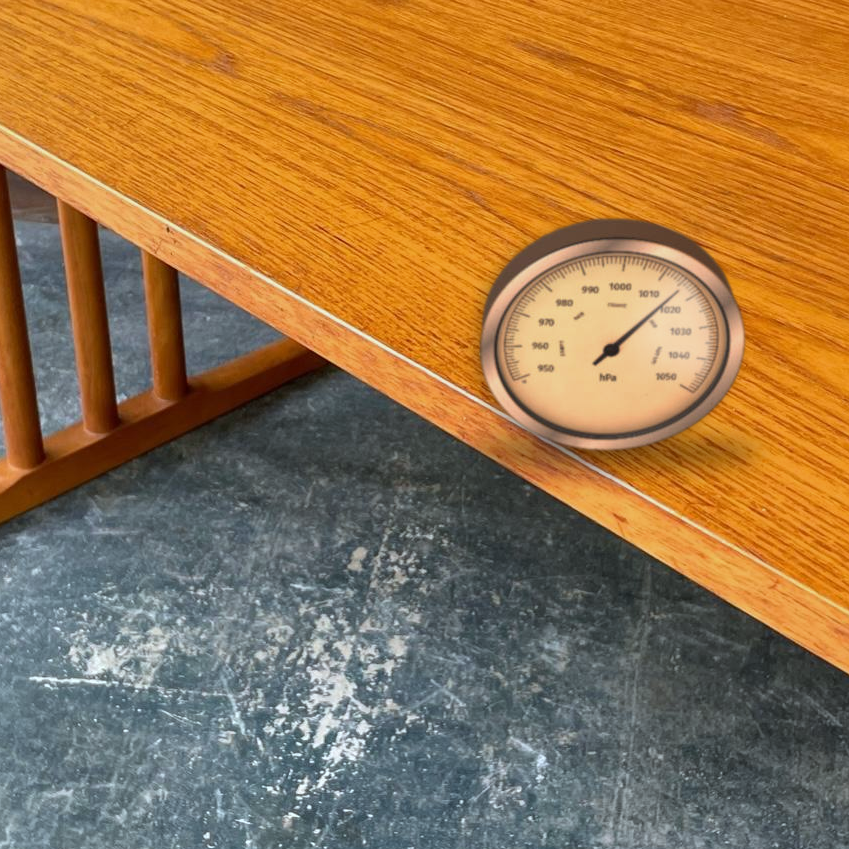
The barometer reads {"value": 1015, "unit": "hPa"}
